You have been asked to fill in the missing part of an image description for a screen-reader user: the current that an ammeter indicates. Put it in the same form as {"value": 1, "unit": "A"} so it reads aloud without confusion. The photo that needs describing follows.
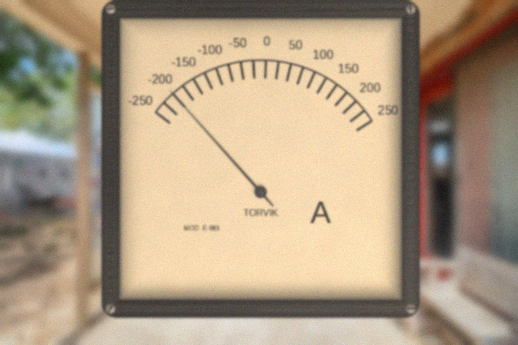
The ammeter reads {"value": -200, "unit": "A"}
